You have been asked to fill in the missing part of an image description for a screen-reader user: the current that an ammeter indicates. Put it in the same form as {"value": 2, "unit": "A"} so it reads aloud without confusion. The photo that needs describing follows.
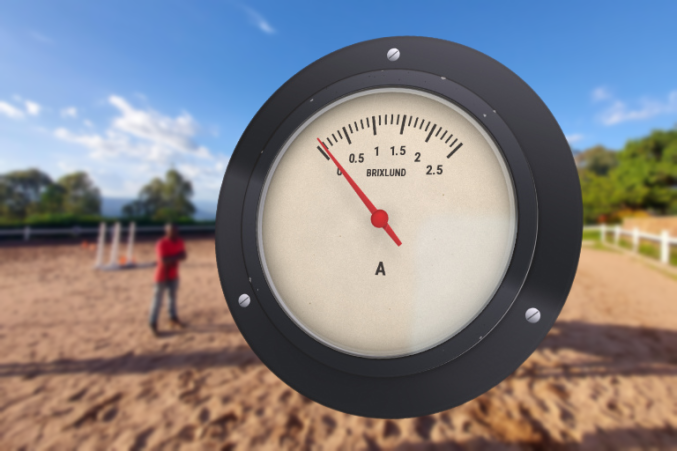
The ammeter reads {"value": 0.1, "unit": "A"}
